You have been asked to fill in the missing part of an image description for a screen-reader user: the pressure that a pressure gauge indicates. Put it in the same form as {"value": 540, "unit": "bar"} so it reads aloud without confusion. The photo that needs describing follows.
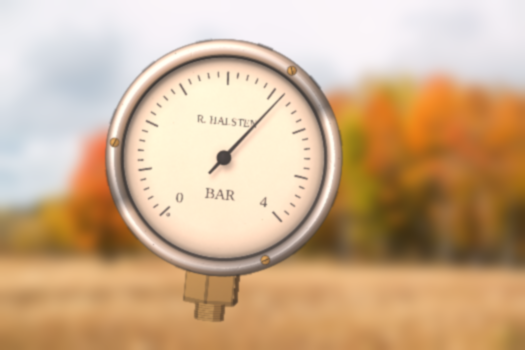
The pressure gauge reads {"value": 2.6, "unit": "bar"}
